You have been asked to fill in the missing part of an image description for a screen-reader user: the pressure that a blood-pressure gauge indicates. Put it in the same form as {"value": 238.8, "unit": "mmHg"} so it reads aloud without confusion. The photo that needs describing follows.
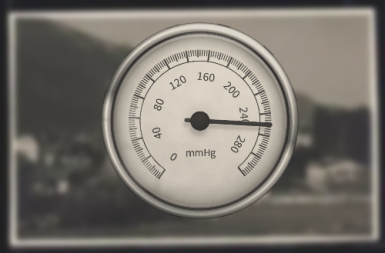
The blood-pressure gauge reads {"value": 250, "unit": "mmHg"}
